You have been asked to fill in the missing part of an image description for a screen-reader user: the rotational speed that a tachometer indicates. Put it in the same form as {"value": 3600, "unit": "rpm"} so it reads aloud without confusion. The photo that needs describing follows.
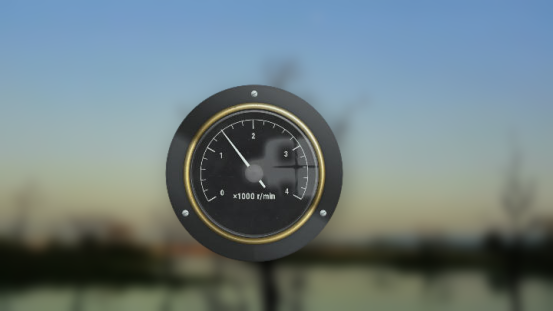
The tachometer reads {"value": 1400, "unit": "rpm"}
